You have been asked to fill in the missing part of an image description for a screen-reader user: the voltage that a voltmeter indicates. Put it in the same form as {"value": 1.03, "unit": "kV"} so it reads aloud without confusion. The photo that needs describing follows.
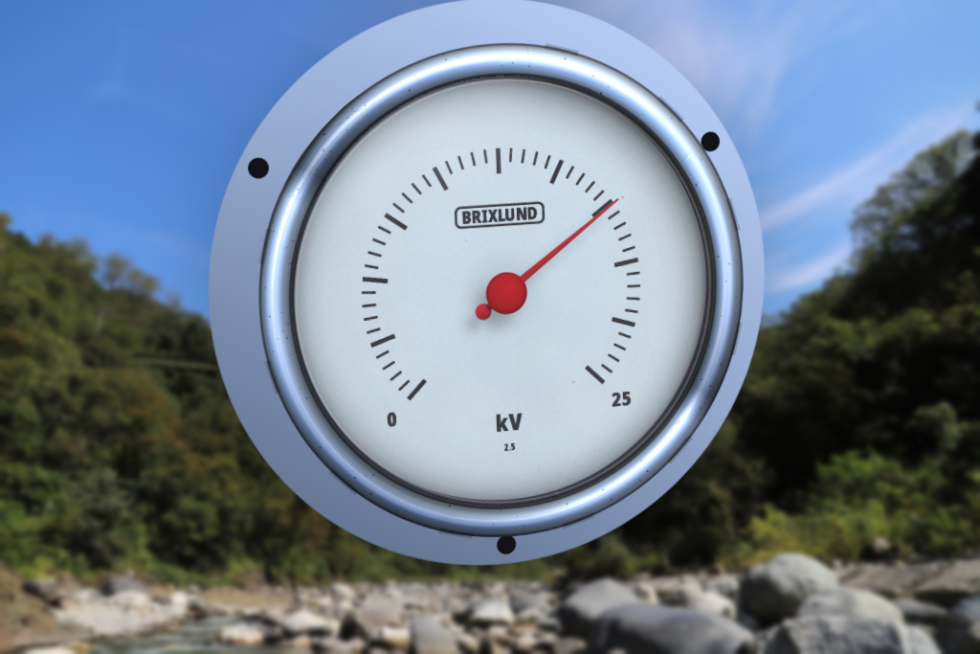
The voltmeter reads {"value": 17.5, "unit": "kV"}
